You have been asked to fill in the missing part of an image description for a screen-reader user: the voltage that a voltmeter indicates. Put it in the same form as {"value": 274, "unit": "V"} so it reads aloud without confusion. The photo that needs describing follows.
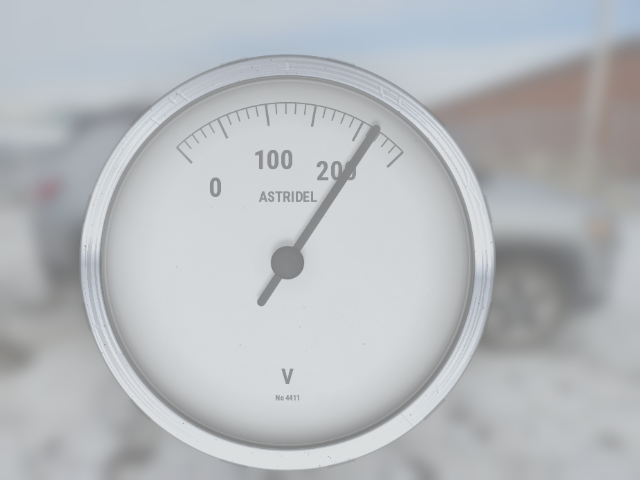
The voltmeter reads {"value": 215, "unit": "V"}
